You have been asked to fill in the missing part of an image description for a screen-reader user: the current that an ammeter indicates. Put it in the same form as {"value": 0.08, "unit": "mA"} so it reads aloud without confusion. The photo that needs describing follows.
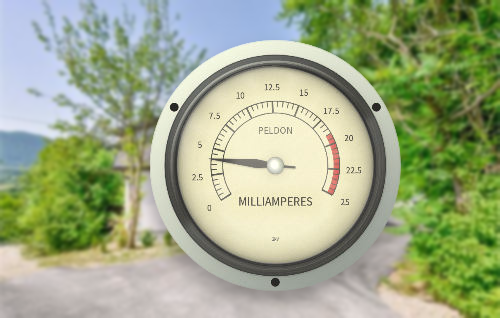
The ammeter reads {"value": 4, "unit": "mA"}
